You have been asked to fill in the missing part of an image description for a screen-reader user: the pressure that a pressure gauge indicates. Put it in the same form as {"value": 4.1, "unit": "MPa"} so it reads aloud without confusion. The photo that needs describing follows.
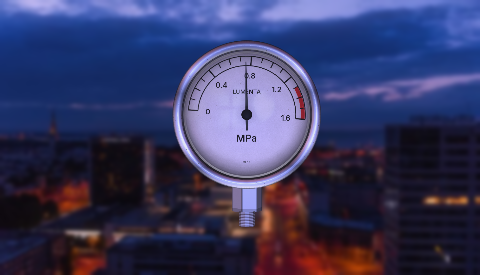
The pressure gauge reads {"value": 0.75, "unit": "MPa"}
